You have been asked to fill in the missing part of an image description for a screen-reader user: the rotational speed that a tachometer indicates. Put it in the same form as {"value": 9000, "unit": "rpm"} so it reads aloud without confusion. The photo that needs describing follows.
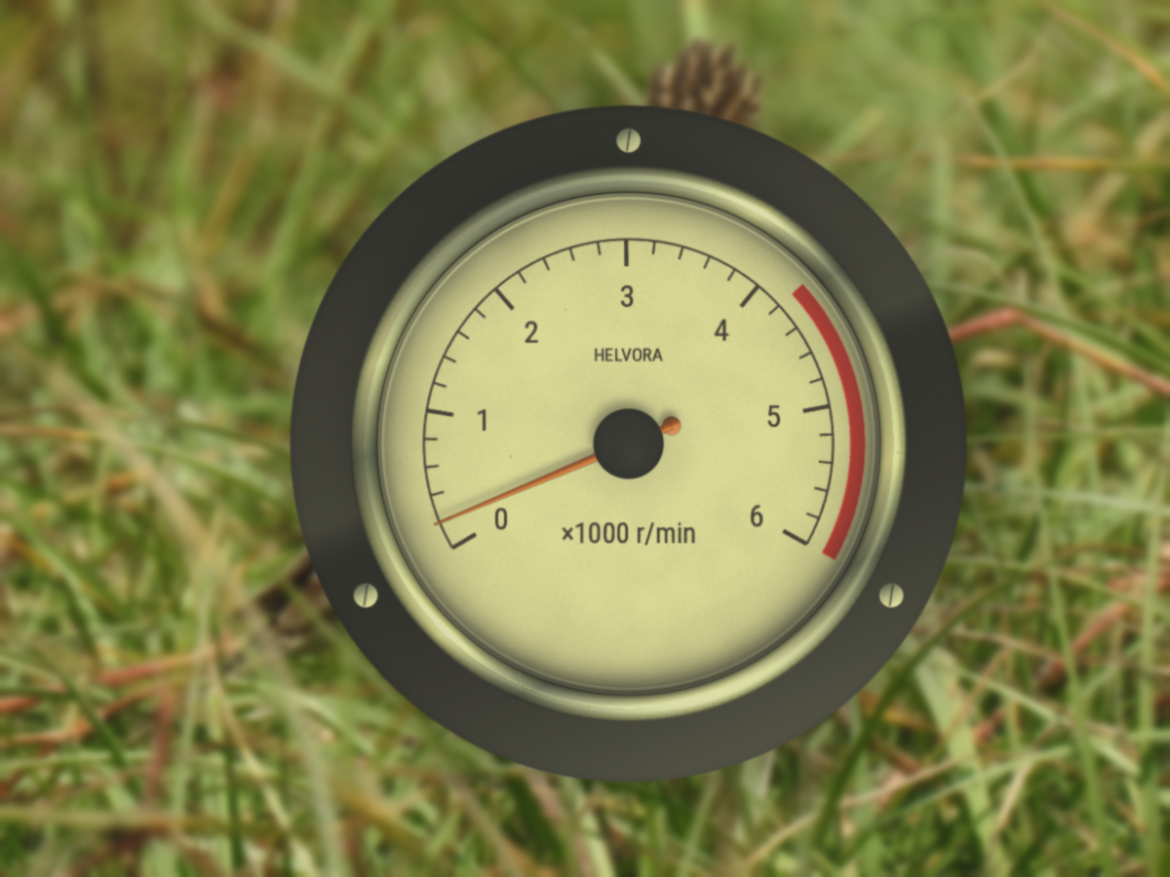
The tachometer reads {"value": 200, "unit": "rpm"}
